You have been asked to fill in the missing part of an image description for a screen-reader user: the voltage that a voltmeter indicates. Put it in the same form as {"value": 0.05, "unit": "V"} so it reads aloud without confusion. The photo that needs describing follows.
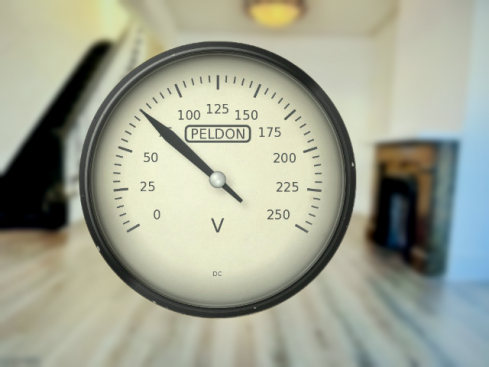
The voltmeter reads {"value": 75, "unit": "V"}
